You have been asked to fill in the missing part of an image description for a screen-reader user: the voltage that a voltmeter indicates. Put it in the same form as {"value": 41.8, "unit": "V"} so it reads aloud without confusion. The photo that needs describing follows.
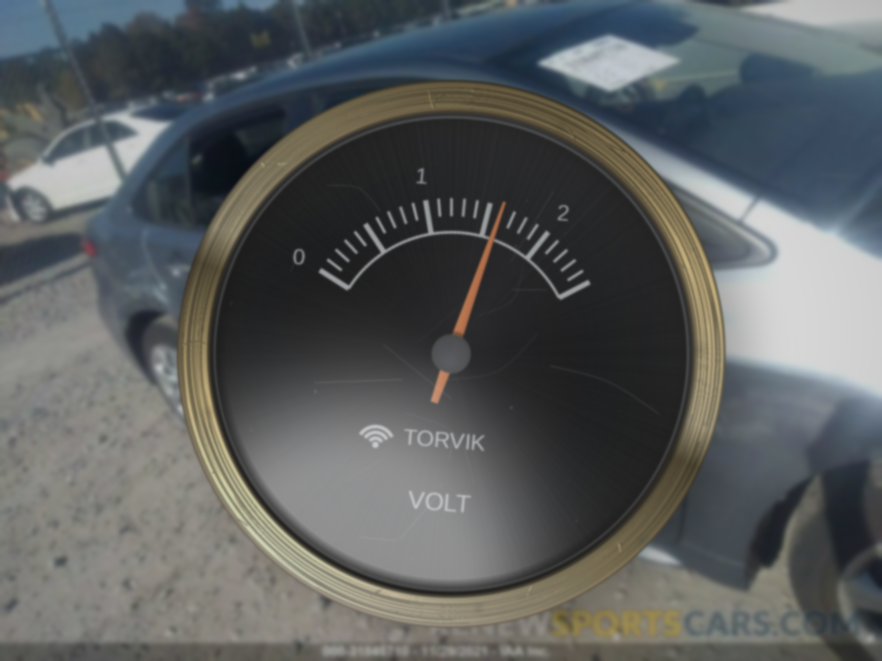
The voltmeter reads {"value": 1.6, "unit": "V"}
